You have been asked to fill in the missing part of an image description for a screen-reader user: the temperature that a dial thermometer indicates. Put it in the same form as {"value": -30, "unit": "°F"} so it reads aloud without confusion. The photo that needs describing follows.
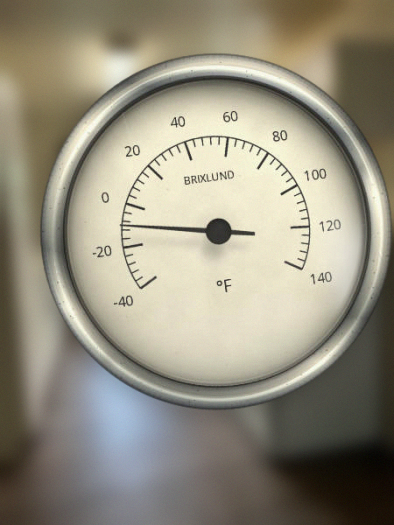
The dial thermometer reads {"value": -10, "unit": "°F"}
